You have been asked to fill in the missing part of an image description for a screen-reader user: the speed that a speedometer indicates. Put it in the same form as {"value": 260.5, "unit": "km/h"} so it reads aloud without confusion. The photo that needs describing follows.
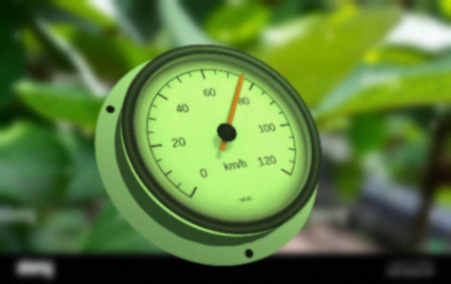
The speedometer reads {"value": 75, "unit": "km/h"}
